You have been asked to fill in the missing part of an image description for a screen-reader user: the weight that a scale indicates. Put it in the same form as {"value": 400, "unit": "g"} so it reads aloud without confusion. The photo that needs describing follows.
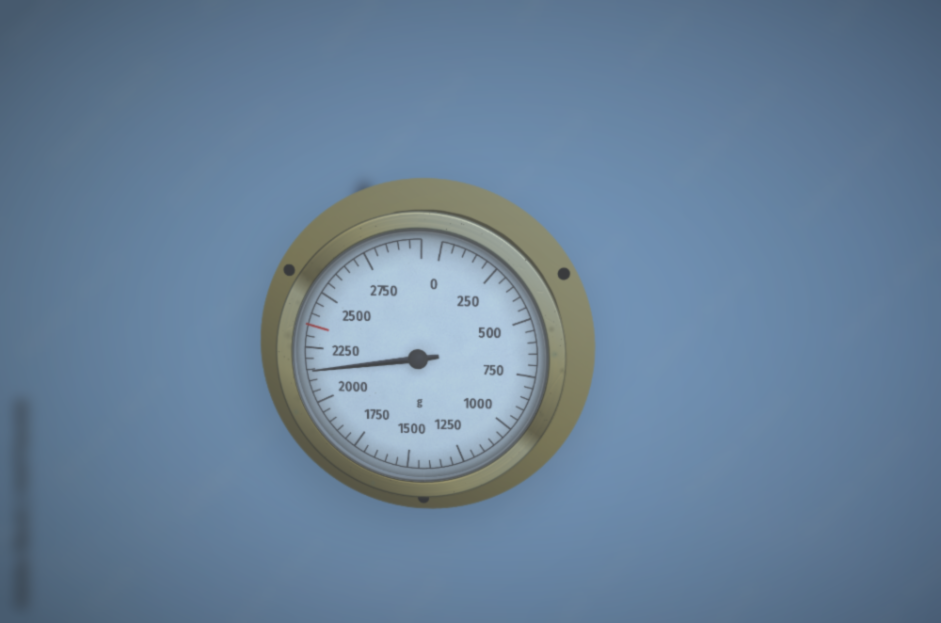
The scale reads {"value": 2150, "unit": "g"}
